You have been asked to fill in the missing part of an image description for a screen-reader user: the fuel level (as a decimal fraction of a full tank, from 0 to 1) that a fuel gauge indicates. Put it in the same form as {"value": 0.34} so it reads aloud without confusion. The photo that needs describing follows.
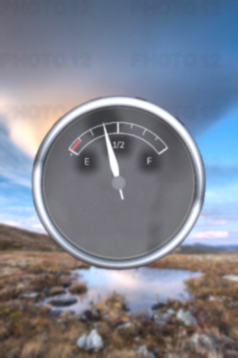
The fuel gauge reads {"value": 0.375}
